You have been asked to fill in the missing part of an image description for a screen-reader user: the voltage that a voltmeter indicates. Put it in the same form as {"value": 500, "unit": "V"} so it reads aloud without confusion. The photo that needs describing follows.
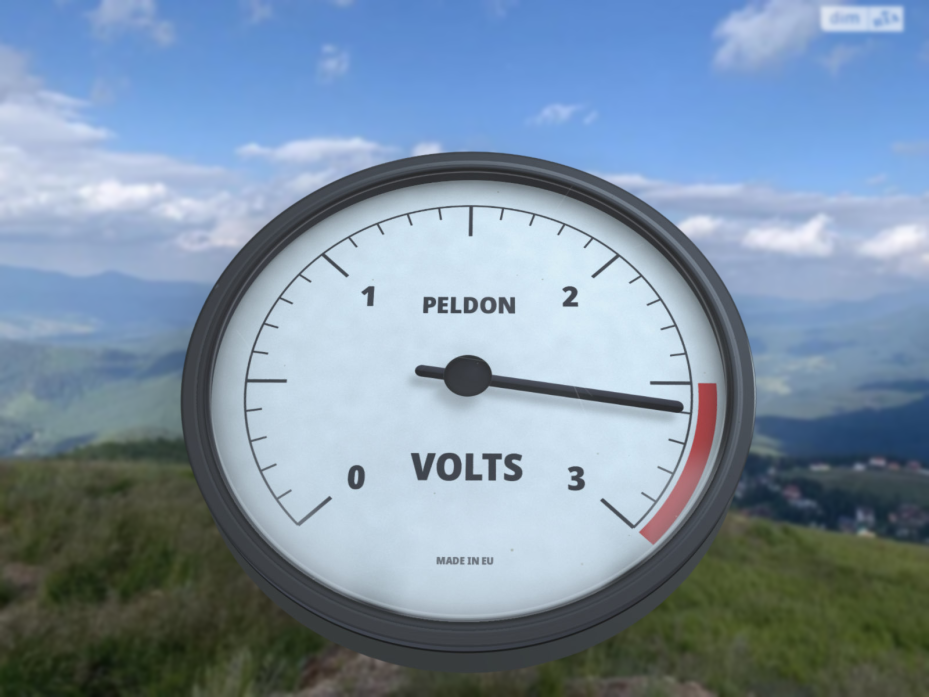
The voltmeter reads {"value": 2.6, "unit": "V"}
